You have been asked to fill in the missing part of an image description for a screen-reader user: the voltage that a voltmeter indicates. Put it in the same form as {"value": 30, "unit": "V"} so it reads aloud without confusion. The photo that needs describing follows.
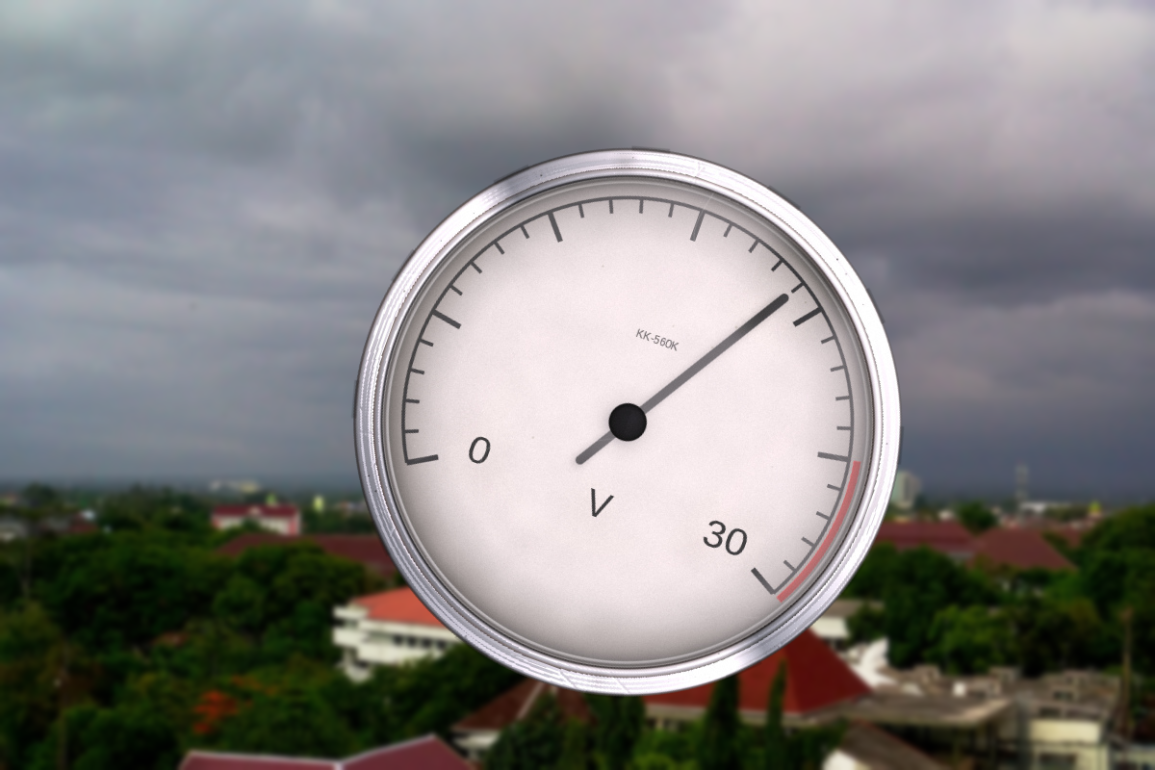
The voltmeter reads {"value": 19, "unit": "V"}
